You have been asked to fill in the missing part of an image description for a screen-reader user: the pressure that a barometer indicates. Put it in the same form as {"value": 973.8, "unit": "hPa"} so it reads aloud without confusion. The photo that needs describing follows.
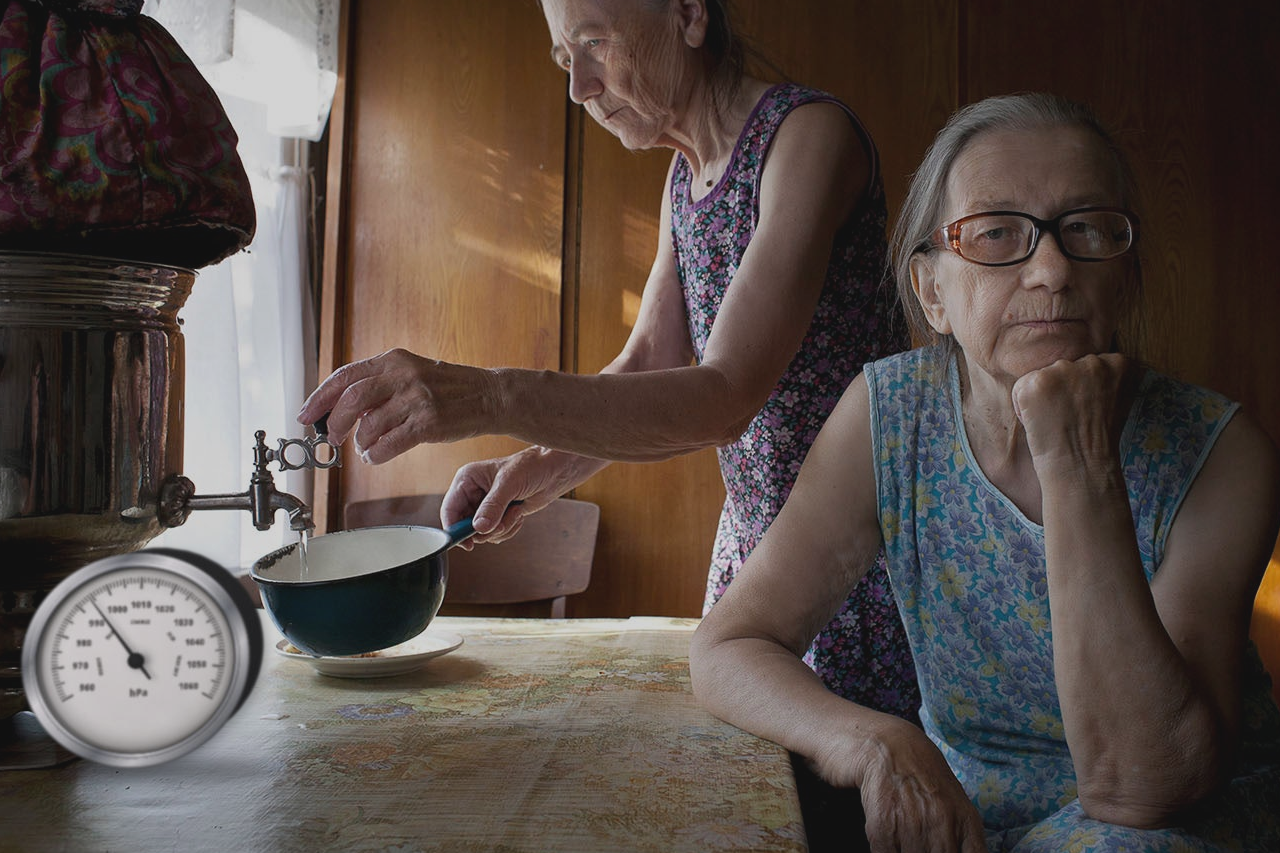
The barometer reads {"value": 995, "unit": "hPa"}
